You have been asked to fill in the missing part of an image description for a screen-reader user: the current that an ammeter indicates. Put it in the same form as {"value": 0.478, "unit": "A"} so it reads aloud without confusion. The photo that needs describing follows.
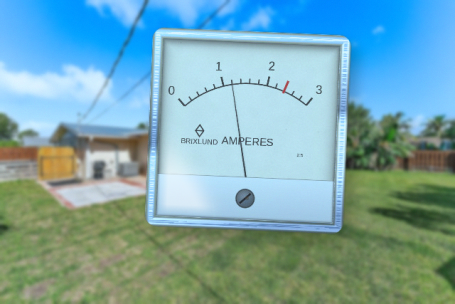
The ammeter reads {"value": 1.2, "unit": "A"}
